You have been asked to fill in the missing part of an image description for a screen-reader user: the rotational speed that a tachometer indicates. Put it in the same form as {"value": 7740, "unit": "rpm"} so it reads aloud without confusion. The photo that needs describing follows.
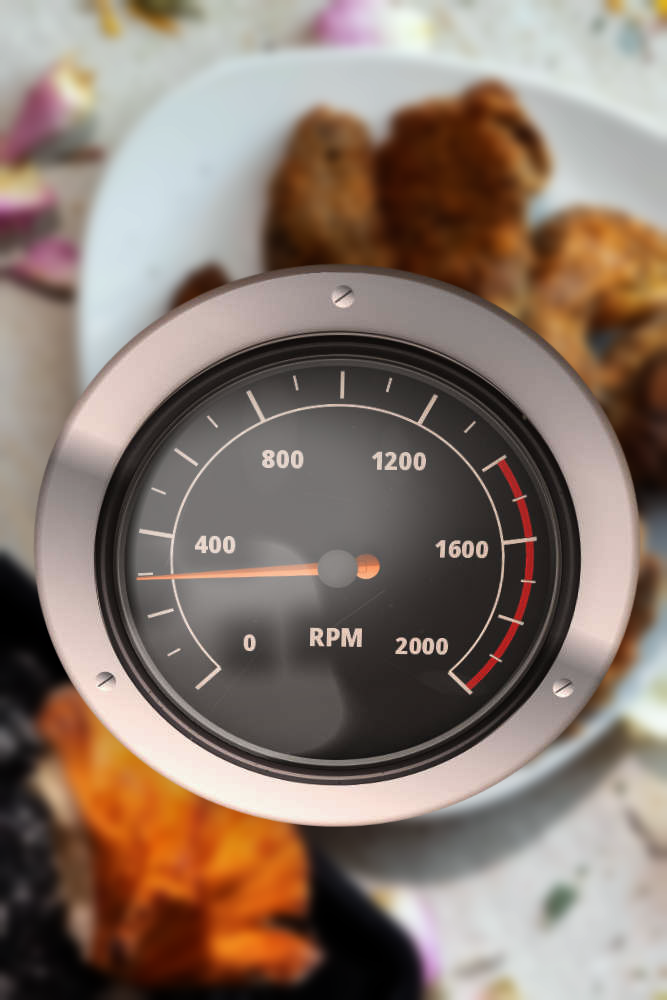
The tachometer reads {"value": 300, "unit": "rpm"}
